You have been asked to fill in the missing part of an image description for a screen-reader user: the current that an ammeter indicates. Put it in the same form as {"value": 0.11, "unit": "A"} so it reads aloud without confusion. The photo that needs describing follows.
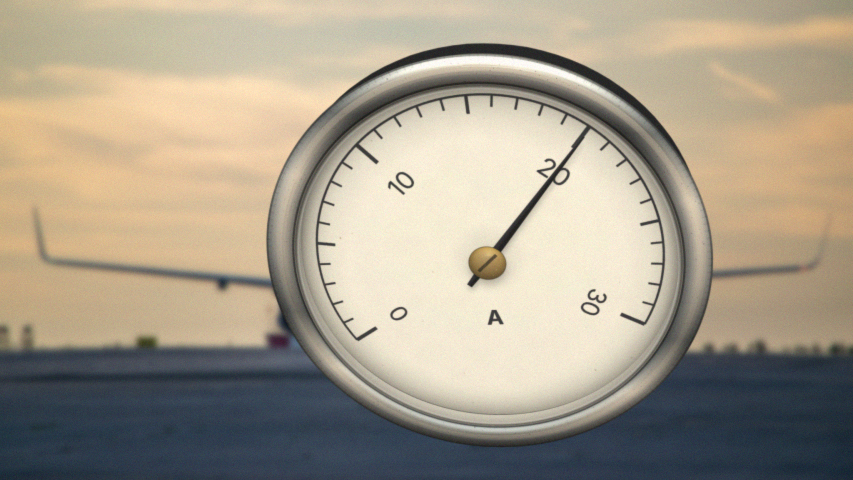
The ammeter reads {"value": 20, "unit": "A"}
